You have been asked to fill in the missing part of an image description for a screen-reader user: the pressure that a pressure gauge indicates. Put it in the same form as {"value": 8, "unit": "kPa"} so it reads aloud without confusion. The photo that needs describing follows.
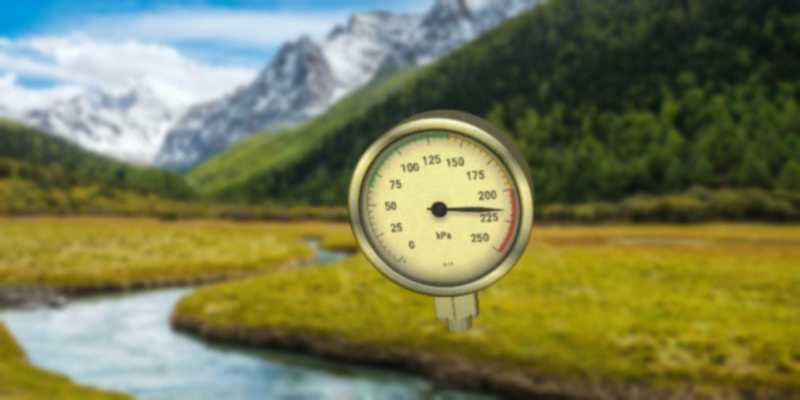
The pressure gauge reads {"value": 215, "unit": "kPa"}
